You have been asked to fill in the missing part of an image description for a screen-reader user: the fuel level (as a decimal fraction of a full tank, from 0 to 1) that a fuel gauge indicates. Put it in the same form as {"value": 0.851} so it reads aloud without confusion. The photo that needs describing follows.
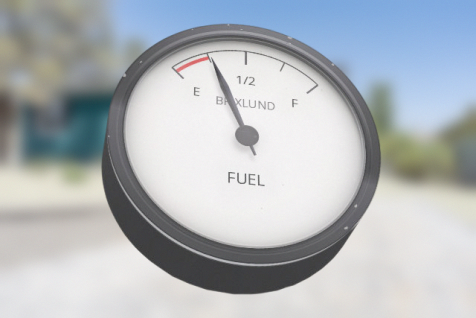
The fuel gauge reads {"value": 0.25}
